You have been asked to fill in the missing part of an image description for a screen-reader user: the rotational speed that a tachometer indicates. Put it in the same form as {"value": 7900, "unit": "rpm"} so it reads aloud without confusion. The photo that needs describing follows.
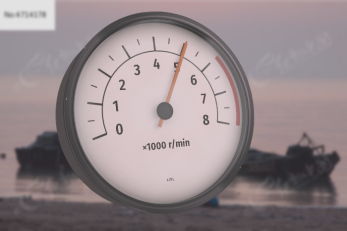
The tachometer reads {"value": 5000, "unit": "rpm"}
